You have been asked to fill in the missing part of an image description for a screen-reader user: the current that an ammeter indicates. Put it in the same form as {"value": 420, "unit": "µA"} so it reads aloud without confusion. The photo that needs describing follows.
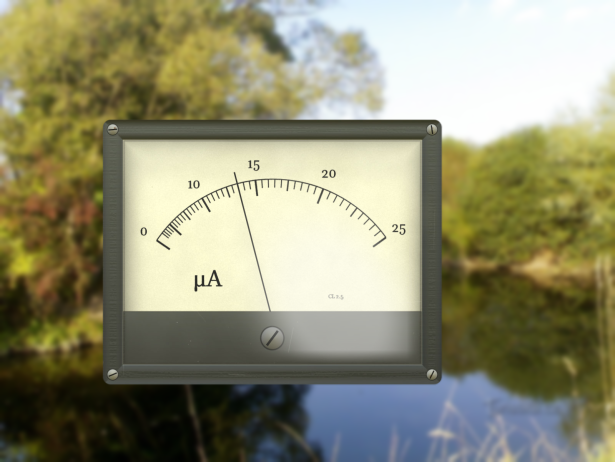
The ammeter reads {"value": 13.5, "unit": "µA"}
